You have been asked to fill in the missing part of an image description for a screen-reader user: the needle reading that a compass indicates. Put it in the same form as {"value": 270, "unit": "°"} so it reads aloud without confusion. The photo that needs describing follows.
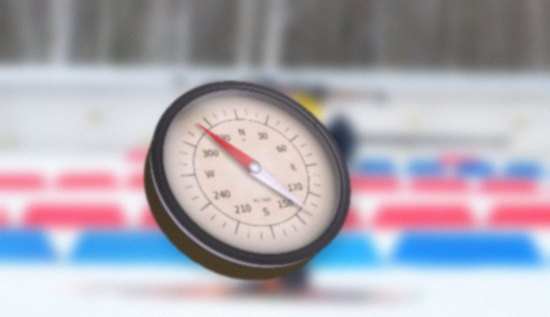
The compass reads {"value": 320, "unit": "°"}
